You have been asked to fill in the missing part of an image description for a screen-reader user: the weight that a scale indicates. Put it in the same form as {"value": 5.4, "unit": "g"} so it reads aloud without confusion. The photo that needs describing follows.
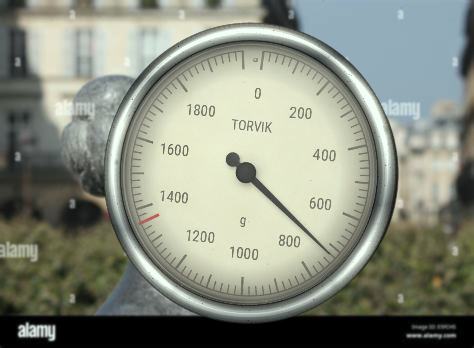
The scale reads {"value": 720, "unit": "g"}
